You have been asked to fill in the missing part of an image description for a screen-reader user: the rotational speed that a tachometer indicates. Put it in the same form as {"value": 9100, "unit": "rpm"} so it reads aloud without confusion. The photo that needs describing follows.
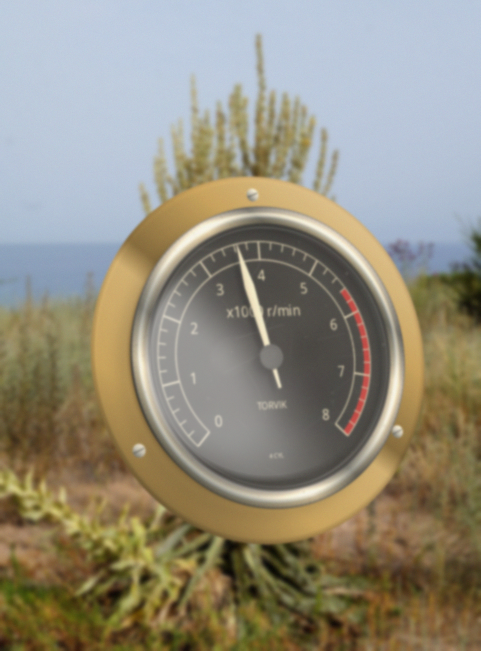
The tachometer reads {"value": 3600, "unit": "rpm"}
